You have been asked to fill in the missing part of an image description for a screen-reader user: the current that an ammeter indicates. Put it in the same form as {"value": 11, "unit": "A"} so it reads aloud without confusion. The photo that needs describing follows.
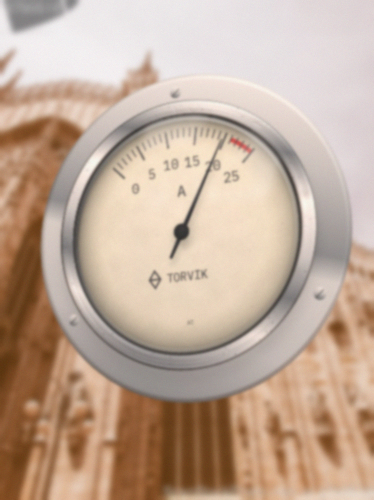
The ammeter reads {"value": 20, "unit": "A"}
